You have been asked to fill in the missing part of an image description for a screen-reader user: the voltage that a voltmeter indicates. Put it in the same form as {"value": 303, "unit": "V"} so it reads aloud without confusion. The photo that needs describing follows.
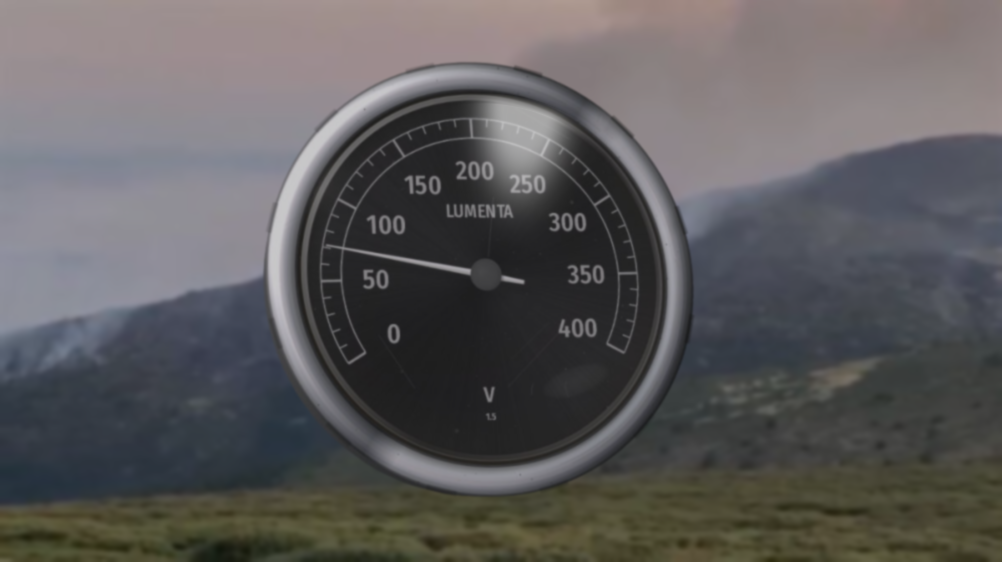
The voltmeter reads {"value": 70, "unit": "V"}
